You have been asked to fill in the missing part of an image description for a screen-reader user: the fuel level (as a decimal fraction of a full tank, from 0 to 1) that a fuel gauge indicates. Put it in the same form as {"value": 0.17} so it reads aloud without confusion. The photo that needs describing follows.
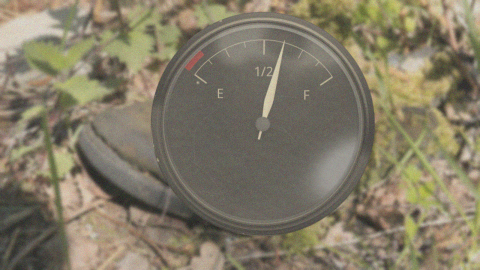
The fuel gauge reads {"value": 0.625}
